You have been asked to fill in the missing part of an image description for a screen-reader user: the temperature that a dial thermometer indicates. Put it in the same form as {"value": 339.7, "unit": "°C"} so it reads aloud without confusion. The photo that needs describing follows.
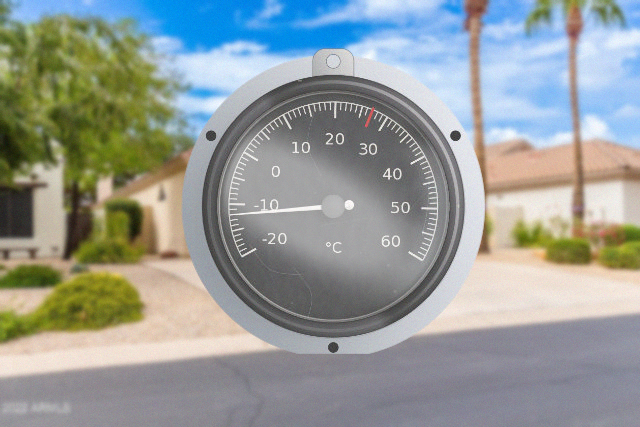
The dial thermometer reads {"value": -12, "unit": "°C"}
